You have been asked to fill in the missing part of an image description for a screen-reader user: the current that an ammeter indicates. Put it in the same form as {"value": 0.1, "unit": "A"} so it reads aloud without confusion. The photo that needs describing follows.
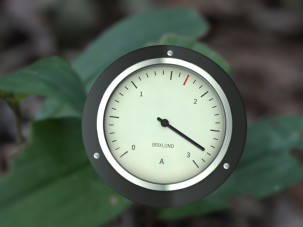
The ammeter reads {"value": 2.8, "unit": "A"}
